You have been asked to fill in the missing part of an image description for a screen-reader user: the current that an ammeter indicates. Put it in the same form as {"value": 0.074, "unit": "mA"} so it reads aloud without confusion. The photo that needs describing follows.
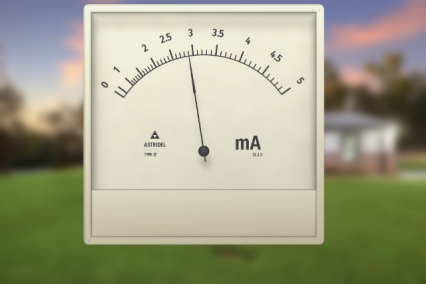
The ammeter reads {"value": 2.9, "unit": "mA"}
